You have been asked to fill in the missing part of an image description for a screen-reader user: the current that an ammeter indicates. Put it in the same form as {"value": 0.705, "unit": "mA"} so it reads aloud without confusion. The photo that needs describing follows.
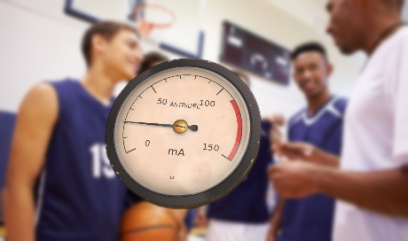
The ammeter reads {"value": 20, "unit": "mA"}
